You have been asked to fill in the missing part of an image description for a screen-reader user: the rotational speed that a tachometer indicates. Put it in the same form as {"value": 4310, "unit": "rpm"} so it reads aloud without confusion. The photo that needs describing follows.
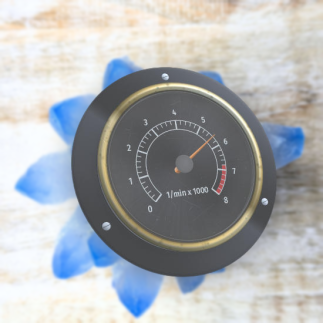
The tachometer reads {"value": 5600, "unit": "rpm"}
